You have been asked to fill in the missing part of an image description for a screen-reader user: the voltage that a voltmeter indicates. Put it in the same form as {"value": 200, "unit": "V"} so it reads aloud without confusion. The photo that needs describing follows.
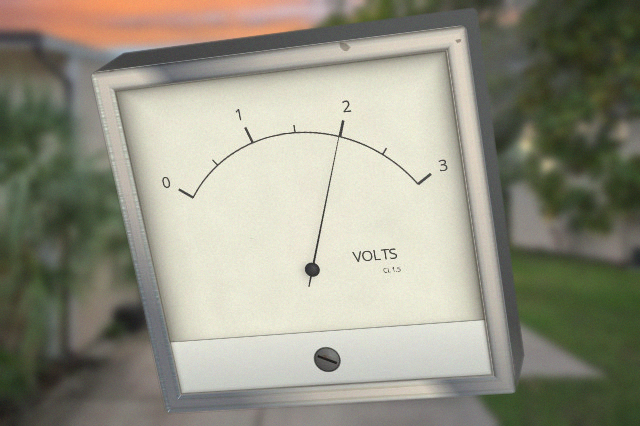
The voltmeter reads {"value": 2, "unit": "V"}
